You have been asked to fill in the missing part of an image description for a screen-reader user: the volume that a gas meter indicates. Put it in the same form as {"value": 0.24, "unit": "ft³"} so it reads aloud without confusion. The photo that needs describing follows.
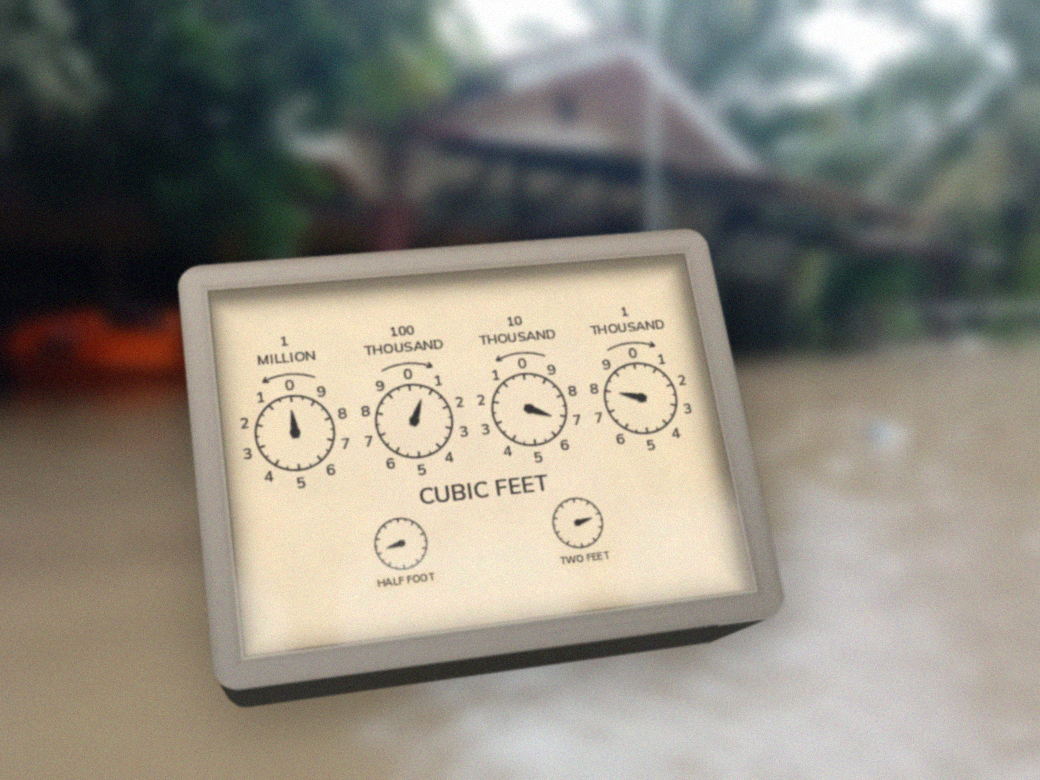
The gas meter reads {"value": 6800, "unit": "ft³"}
